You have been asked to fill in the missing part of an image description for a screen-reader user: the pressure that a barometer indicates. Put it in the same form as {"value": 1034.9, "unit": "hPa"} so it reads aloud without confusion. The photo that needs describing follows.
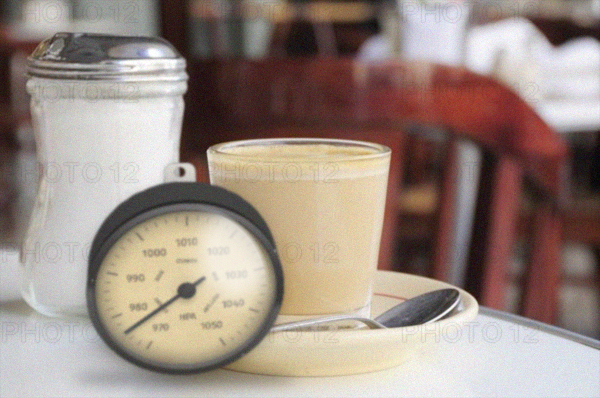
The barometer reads {"value": 976, "unit": "hPa"}
